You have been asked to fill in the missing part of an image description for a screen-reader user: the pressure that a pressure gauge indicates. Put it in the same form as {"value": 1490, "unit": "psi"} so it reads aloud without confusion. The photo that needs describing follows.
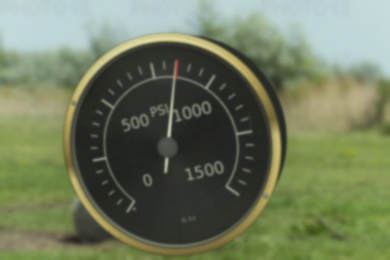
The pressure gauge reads {"value": 850, "unit": "psi"}
